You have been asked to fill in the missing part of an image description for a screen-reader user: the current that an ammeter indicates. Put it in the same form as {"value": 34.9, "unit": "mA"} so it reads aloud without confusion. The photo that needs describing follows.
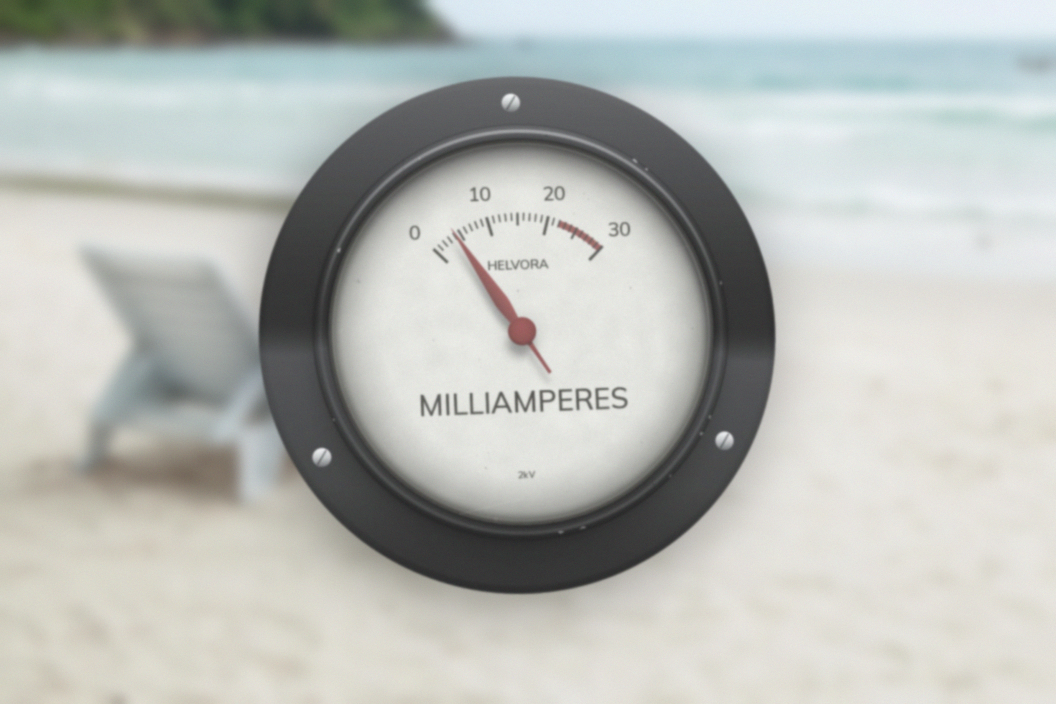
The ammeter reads {"value": 4, "unit": "mA"}
